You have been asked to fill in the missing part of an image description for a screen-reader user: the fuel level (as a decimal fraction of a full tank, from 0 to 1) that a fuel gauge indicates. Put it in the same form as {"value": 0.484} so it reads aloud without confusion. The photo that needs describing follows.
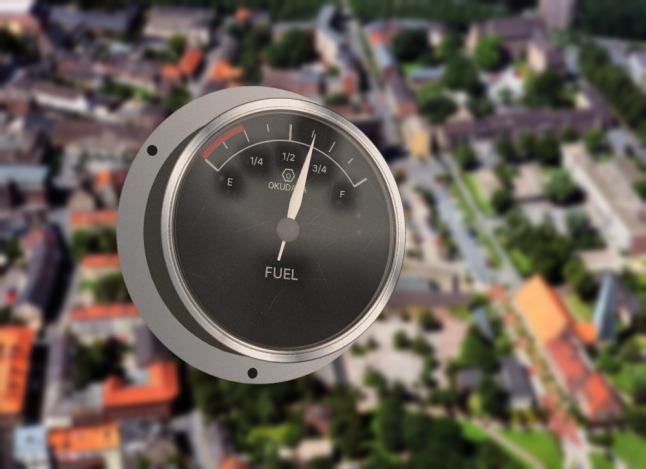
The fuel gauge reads {"value": 0.625}
